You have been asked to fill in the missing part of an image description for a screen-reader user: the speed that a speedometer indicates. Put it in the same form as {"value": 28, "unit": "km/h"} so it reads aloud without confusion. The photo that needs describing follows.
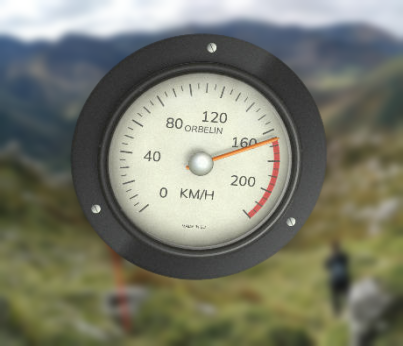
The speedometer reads {"value": 165, "unit": "km/h"}
